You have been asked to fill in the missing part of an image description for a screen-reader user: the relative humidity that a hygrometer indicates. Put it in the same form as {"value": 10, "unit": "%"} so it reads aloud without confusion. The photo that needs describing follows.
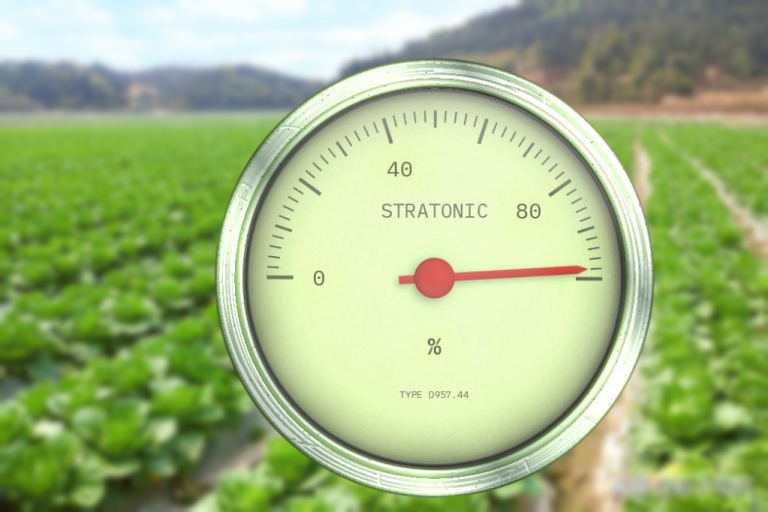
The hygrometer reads {"value": 98, "unit": "%"}
